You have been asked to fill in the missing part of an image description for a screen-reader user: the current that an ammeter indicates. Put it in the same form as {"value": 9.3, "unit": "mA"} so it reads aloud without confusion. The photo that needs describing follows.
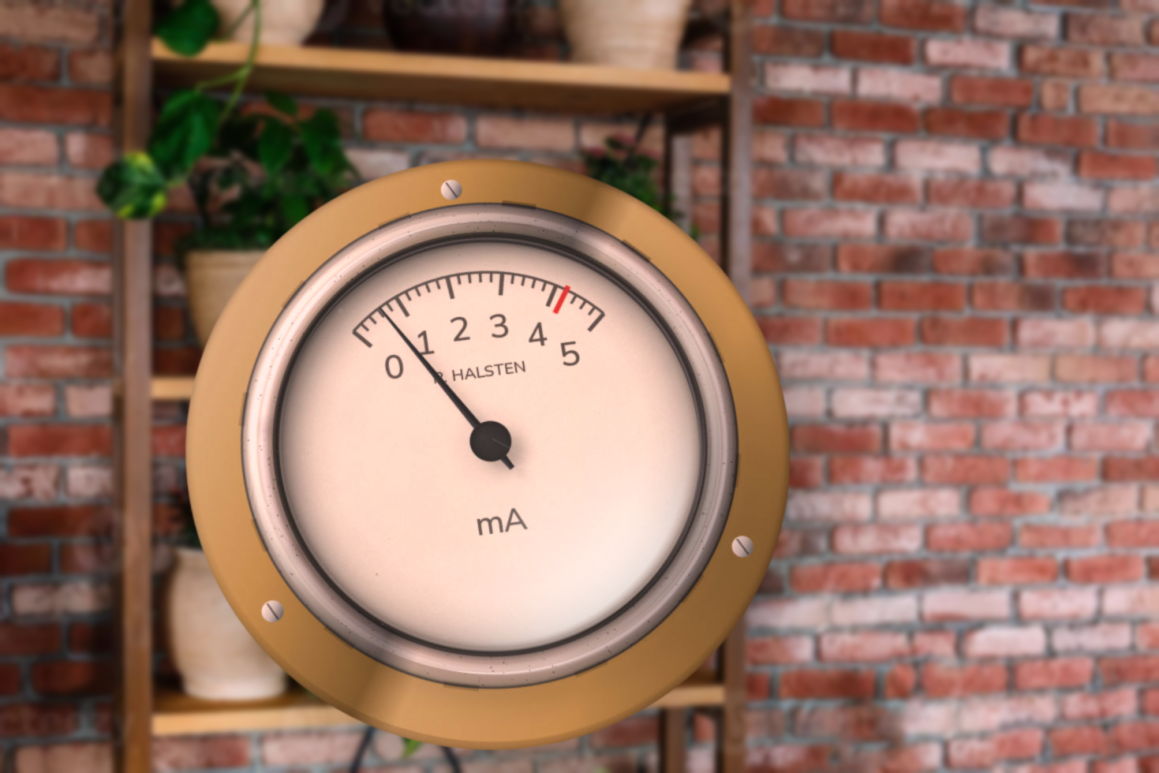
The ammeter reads {"value": 0.6, "unit": "mA"}
